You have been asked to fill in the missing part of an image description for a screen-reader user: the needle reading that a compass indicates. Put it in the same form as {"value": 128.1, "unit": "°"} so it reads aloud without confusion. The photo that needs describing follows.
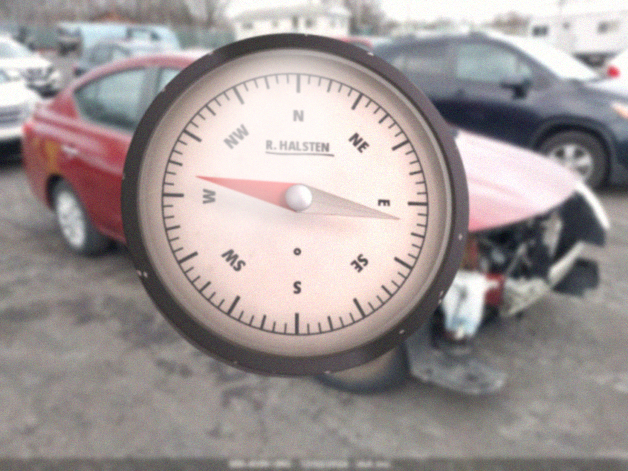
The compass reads {"value": 280, "unit": "°"}
